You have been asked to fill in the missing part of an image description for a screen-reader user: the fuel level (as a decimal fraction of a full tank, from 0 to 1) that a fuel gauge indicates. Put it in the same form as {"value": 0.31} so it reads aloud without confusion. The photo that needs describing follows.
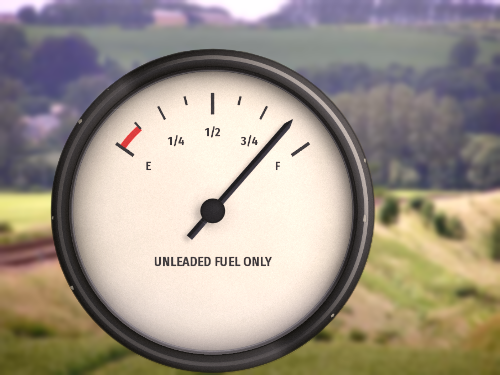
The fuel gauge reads {"value": 0.875}
